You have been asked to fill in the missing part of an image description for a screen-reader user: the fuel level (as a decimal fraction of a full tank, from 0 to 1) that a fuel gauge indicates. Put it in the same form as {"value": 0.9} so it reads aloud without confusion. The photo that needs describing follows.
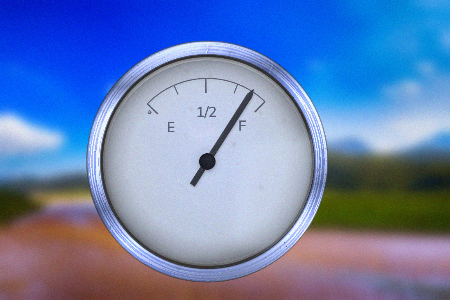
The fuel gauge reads {"value": 0.875}
